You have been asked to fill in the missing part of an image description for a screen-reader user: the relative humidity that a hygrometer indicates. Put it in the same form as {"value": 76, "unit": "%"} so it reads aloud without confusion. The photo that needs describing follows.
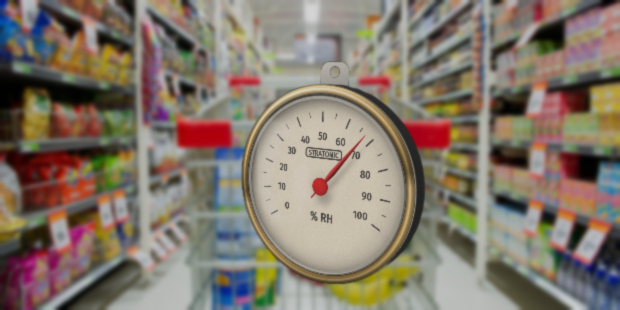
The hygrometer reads {"value": 67.5, "unit": "%"}
